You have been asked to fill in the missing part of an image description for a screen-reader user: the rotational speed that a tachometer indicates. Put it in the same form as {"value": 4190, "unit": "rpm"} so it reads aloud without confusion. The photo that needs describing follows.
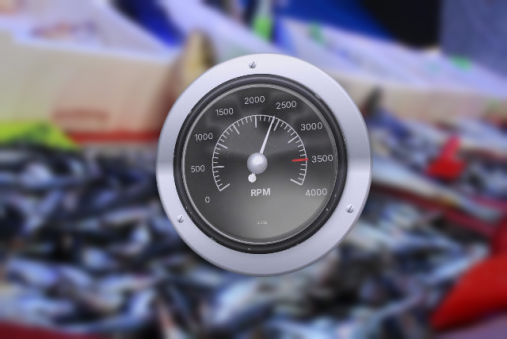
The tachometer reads {"value": 2400, "unit": "rpm"}
